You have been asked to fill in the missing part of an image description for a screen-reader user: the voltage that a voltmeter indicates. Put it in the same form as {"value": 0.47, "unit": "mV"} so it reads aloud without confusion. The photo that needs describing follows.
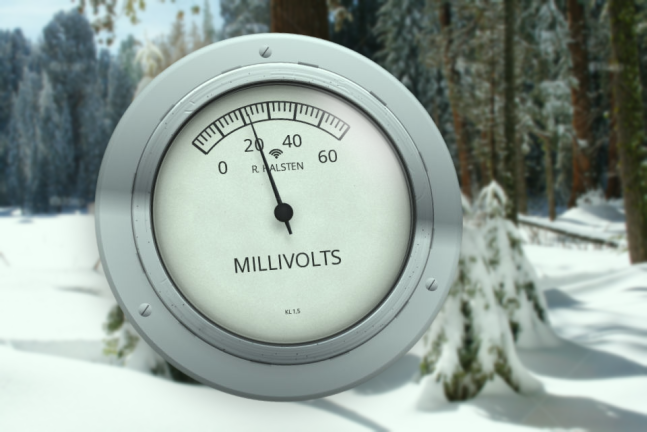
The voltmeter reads {"value": 22, "unit": "mV"}
